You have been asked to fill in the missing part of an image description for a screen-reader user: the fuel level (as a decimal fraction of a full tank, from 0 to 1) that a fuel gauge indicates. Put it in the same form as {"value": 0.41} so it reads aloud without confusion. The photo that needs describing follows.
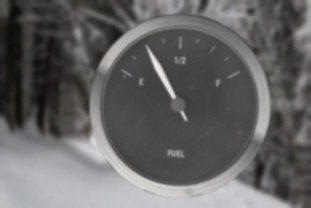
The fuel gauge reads {"value": 0.25}
